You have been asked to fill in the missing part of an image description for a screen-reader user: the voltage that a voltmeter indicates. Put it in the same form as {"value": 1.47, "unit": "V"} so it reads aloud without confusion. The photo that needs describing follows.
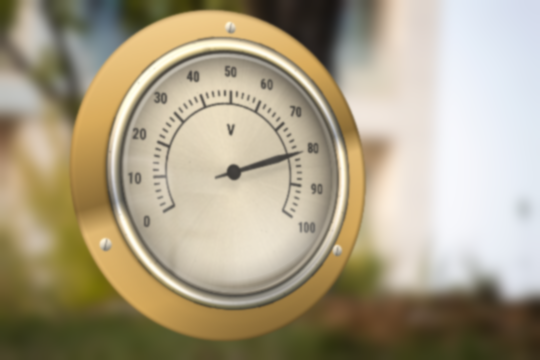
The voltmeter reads {"value": 80, "unit": "V"}
